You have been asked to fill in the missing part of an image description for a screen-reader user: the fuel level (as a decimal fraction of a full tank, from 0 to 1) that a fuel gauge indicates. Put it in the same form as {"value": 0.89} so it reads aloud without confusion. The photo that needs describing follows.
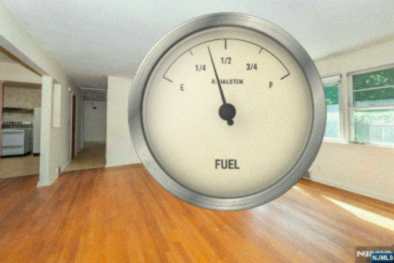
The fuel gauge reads {"value": 0.375}
